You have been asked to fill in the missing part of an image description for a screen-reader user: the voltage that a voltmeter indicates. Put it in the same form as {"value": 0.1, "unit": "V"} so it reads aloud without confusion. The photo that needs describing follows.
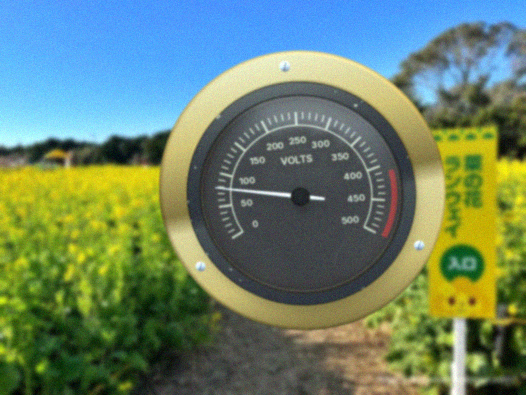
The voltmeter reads {"value": 80, "unit": "V"}
